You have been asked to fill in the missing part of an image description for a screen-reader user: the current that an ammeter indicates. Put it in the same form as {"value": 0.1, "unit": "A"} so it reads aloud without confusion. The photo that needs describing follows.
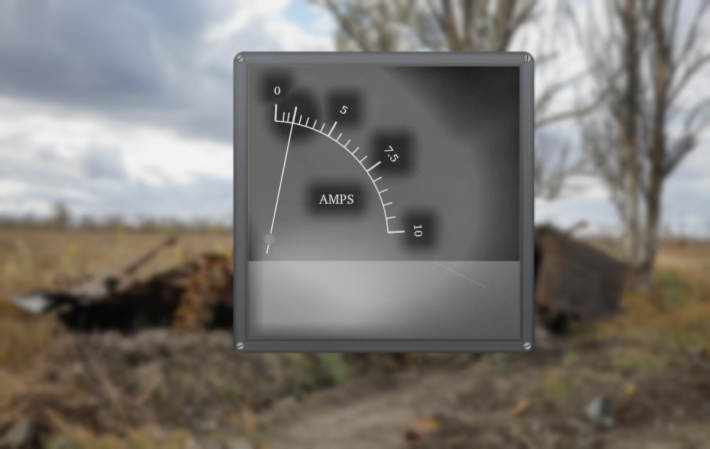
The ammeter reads {"value": 2.5, "unit": "A"}
